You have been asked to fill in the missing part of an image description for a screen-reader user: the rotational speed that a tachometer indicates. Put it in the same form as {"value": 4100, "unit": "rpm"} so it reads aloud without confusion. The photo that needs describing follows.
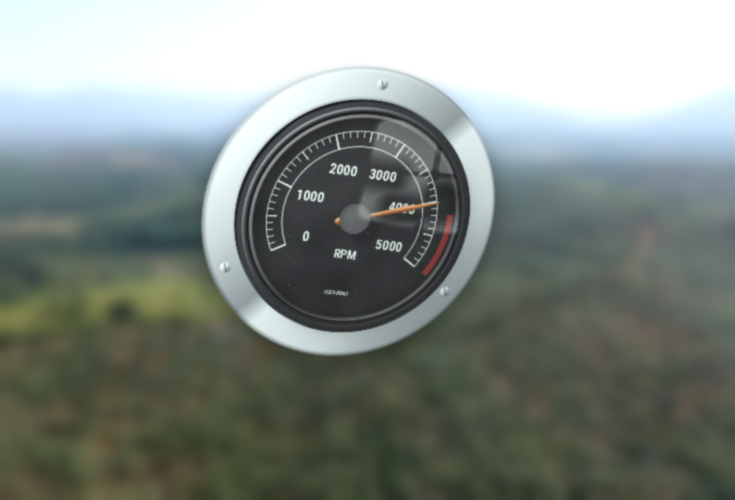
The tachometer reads {"value": 4000, "unit": "rpm"}
